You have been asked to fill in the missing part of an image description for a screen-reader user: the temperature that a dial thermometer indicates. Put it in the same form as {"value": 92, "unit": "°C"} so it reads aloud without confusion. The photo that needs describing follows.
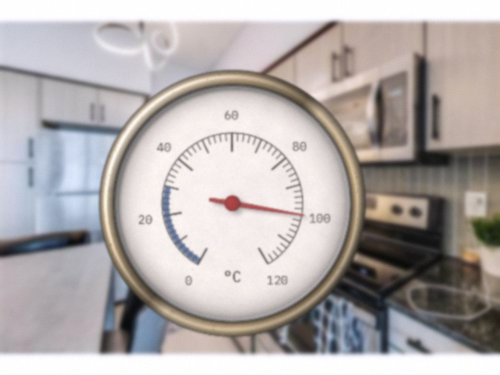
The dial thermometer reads {"value": 100, "unit": "°C"}
